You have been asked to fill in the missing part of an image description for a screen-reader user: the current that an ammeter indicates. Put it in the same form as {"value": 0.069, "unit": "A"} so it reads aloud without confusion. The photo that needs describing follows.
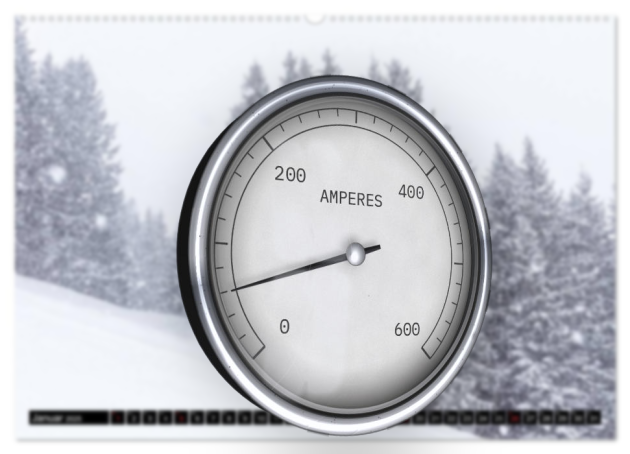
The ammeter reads {"value": 60, "unit": "A"}
